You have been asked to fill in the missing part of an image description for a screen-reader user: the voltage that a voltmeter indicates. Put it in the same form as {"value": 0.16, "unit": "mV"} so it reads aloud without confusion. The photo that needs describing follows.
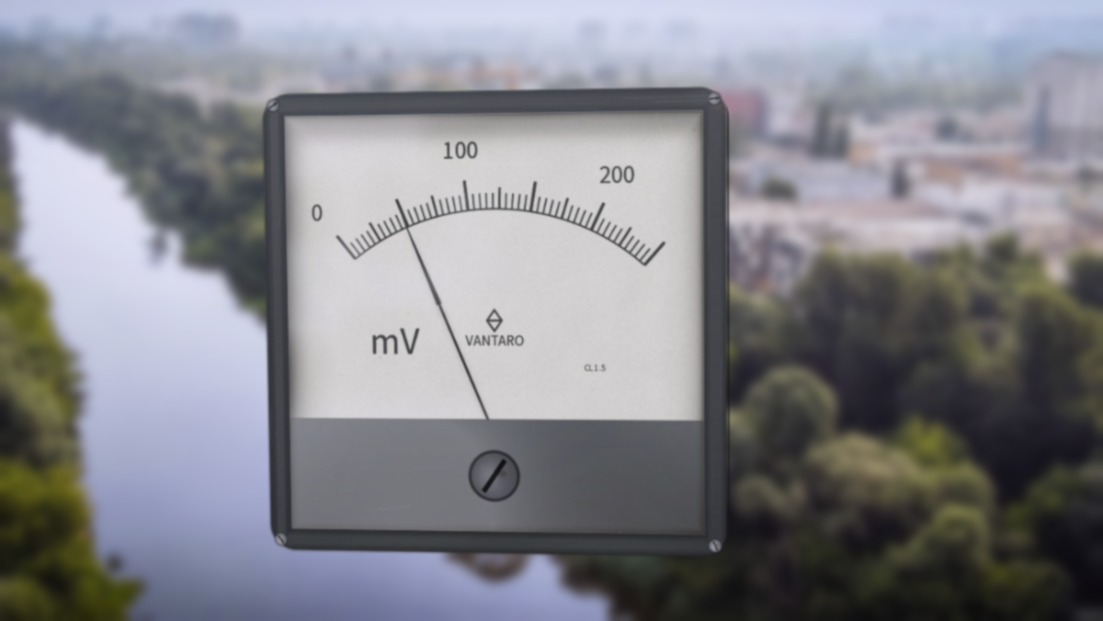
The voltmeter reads {"value": 50, "unit": "mV"}
